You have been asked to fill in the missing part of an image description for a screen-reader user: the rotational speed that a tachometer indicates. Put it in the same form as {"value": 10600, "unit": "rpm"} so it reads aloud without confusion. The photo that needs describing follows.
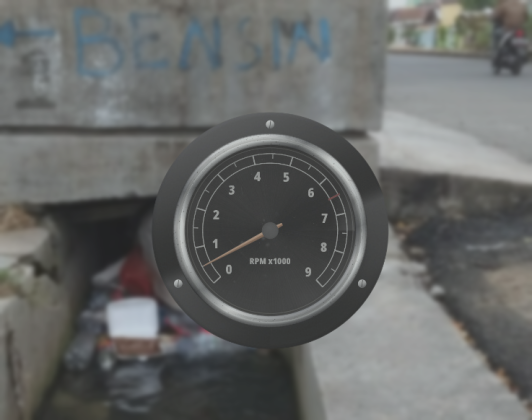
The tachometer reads {"value": 500, "unit": "rpm"}
